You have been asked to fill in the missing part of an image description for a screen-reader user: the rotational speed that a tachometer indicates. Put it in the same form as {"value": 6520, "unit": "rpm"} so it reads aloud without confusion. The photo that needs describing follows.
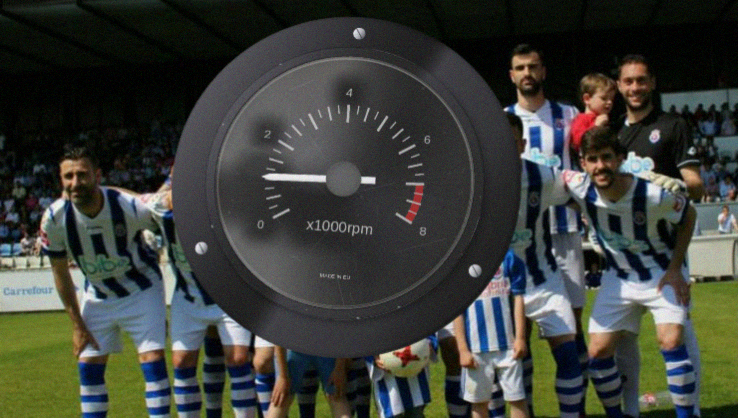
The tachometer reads {"value": 1000, "unit": "rpm"}
